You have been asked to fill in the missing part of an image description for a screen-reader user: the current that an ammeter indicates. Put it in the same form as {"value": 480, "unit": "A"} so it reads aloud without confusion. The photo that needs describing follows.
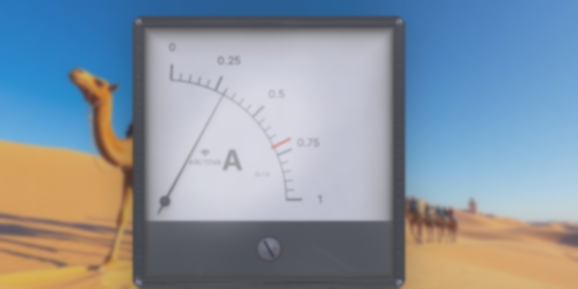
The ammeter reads {"value": 0.3, "unit": "A"}
